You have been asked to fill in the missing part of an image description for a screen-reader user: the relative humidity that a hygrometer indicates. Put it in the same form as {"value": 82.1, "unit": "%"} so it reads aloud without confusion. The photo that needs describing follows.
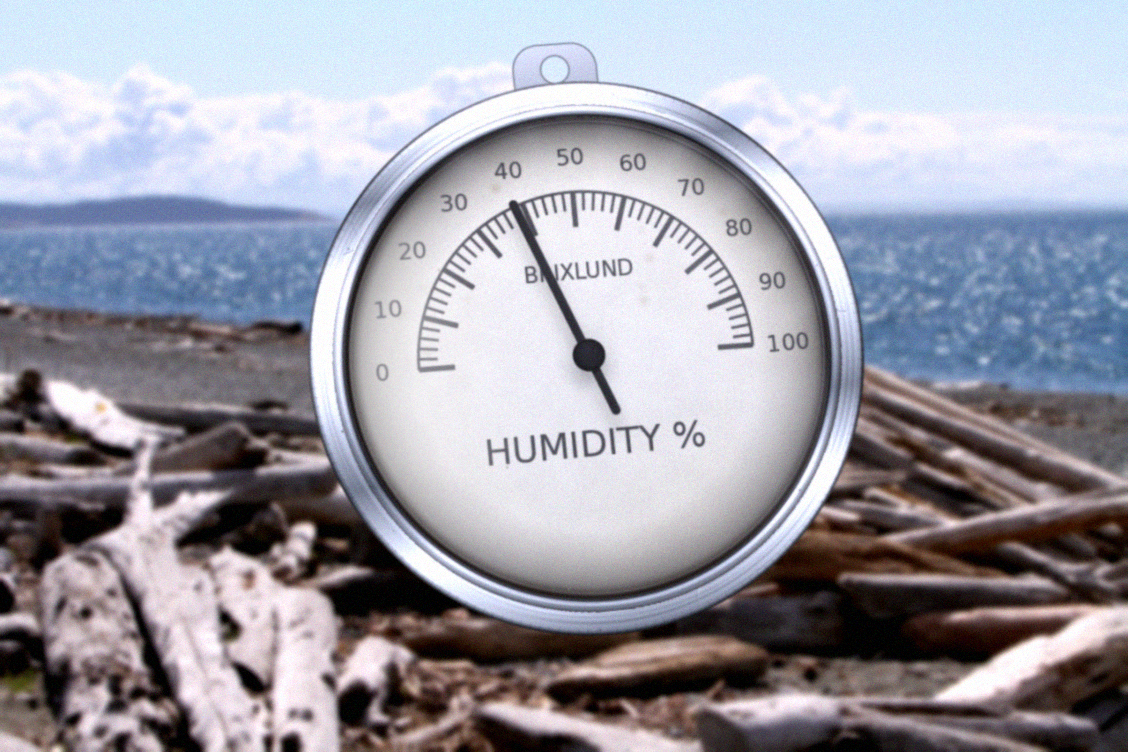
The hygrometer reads {"value": 38, "unit": "%"}
